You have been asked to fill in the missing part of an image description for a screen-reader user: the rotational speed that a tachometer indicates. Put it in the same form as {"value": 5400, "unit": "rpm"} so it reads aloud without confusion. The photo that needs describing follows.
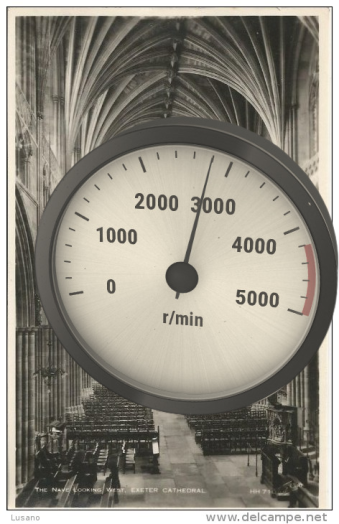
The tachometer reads {"value": 2800, "unit": "rpm"}
